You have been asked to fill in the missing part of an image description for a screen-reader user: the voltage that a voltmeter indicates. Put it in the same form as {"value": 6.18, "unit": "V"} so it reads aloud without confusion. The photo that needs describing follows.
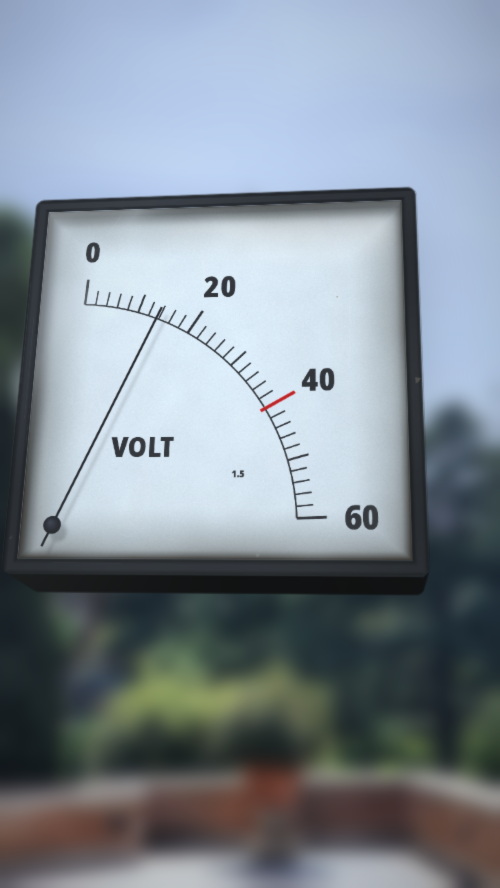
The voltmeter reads {"value": 14, "unit": "V"}
